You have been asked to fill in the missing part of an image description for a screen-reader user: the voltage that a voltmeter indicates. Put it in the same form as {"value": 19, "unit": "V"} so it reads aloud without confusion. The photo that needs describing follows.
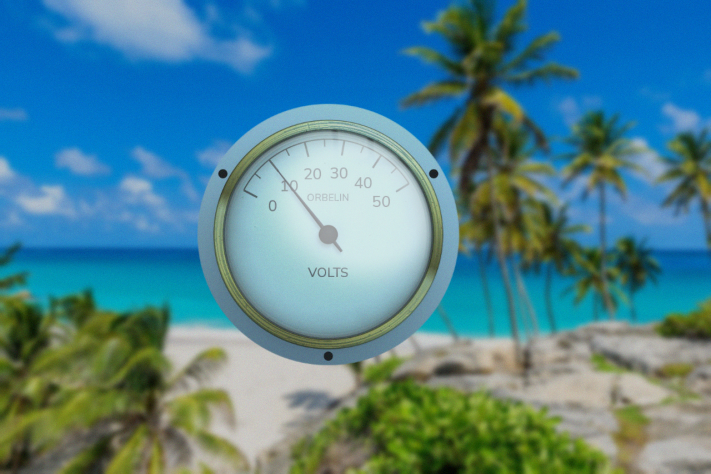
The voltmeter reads {"value": 10, "unit": "V"}
